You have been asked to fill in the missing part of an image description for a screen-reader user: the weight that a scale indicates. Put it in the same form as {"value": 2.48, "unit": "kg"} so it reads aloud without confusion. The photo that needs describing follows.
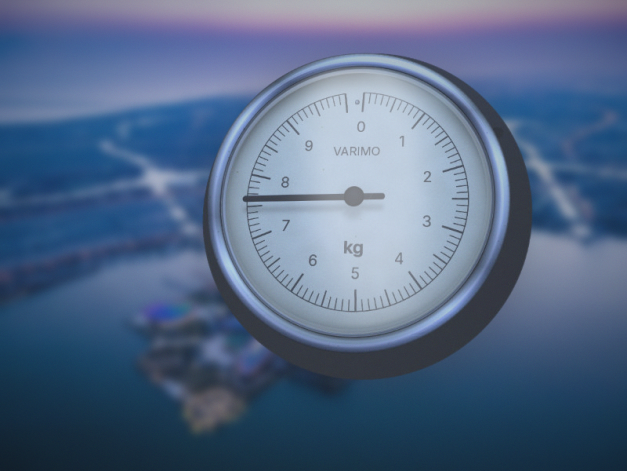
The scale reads {"value": 7.6, "unit": "kg"}
